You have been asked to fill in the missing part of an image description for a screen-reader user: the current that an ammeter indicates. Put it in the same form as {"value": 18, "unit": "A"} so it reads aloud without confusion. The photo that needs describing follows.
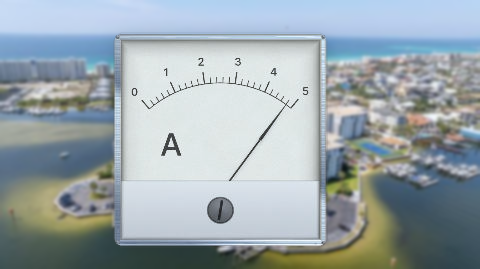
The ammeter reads {"value": 4.8, "unit": "A"}
